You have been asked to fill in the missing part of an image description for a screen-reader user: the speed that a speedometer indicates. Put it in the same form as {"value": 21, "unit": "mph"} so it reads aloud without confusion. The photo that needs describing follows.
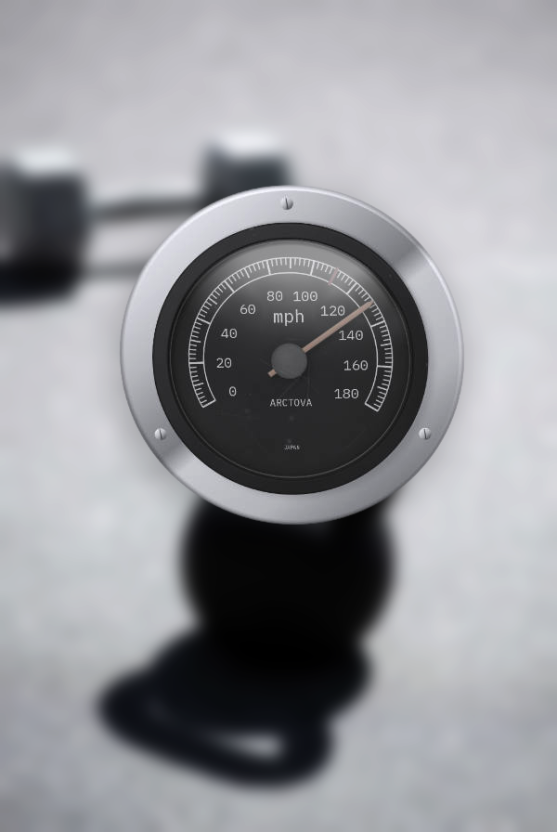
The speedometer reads {"value": 130, "unit": "mph"}
